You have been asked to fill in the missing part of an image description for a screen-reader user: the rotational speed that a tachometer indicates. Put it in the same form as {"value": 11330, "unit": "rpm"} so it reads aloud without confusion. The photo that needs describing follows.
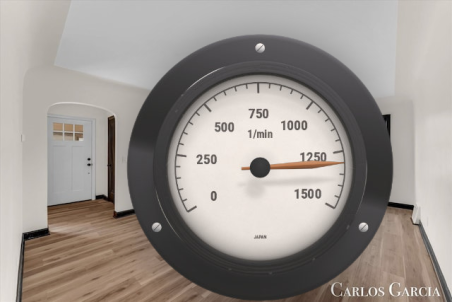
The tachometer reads {"value": 1300, "unit": "rpm"}
